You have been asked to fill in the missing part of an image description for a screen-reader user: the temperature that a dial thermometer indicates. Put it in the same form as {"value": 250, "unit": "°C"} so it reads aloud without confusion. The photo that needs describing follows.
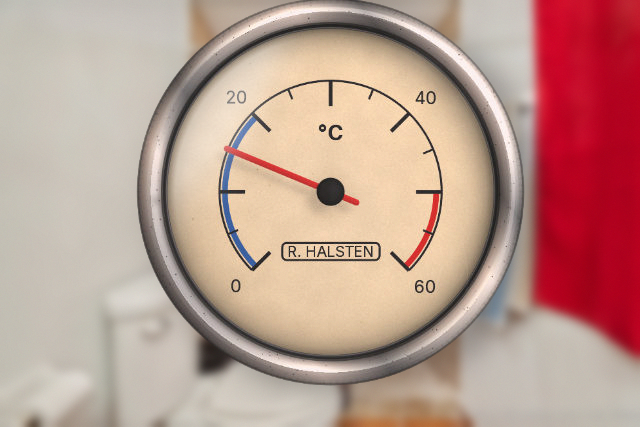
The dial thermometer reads {"value": 15, "unit": "°C"}
